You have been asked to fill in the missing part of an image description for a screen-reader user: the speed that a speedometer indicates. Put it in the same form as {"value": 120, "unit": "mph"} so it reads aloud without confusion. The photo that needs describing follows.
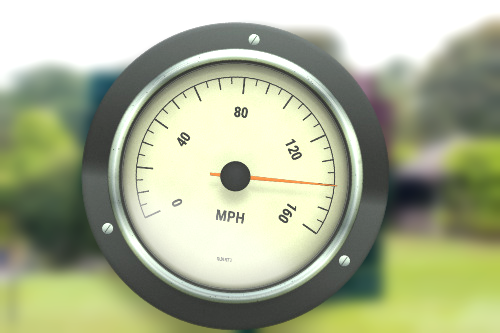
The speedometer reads {"value": 140, "unit": "mph"}
